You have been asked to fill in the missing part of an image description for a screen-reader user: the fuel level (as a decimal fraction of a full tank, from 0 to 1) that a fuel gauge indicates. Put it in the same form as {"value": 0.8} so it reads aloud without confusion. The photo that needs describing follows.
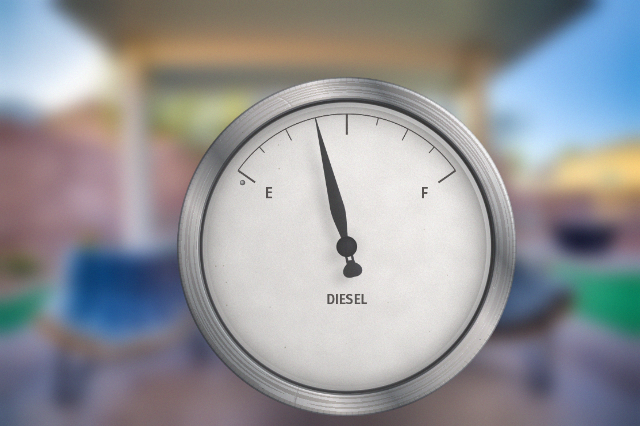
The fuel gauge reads {"value": 0.375}
